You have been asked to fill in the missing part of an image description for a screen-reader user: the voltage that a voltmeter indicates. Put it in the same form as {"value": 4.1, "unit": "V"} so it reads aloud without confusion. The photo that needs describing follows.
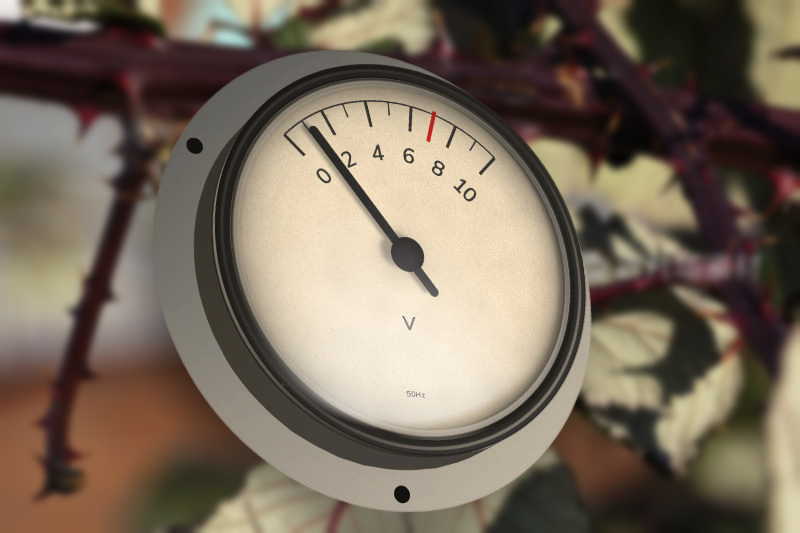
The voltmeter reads {"value": 1, "unit": "V"}
